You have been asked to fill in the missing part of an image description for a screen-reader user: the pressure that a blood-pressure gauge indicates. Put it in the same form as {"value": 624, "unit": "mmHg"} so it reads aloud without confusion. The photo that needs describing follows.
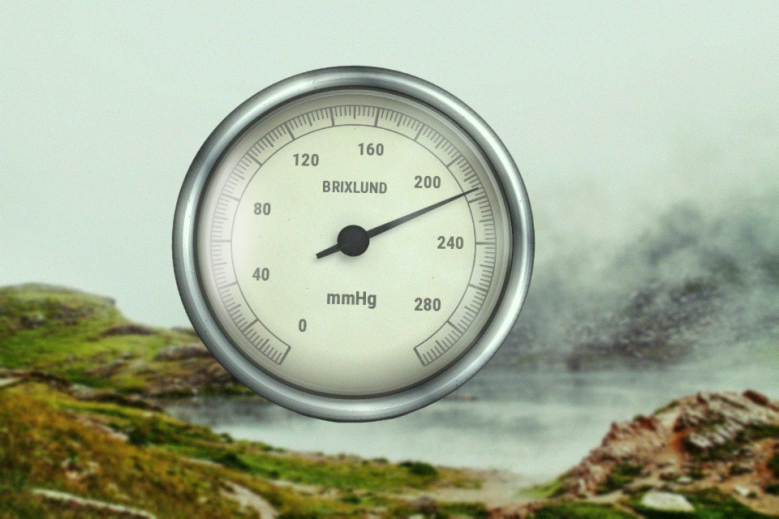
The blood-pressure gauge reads {"value": 216, "unit": "mmHg"}
